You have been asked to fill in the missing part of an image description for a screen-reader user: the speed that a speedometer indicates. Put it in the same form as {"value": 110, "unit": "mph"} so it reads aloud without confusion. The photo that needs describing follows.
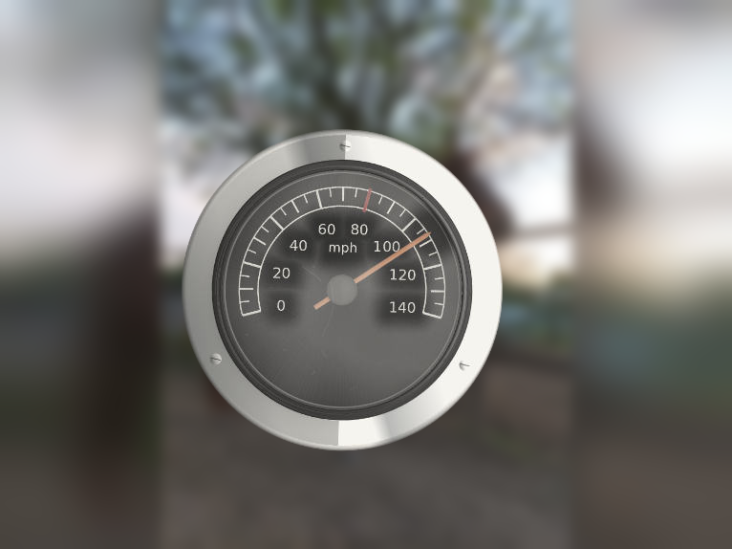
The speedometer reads {"value": 107.5, "unit": "mph"}
